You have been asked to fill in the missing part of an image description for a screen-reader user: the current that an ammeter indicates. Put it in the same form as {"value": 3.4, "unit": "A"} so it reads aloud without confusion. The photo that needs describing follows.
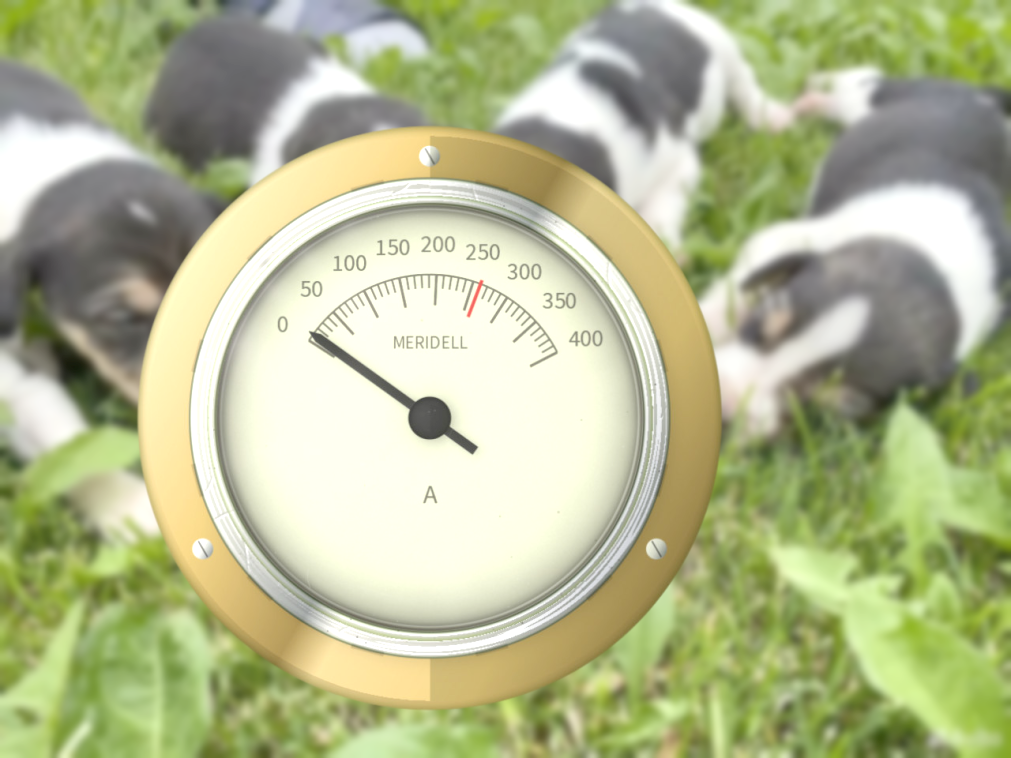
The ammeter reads {"value": 10, "unit": "A"}
